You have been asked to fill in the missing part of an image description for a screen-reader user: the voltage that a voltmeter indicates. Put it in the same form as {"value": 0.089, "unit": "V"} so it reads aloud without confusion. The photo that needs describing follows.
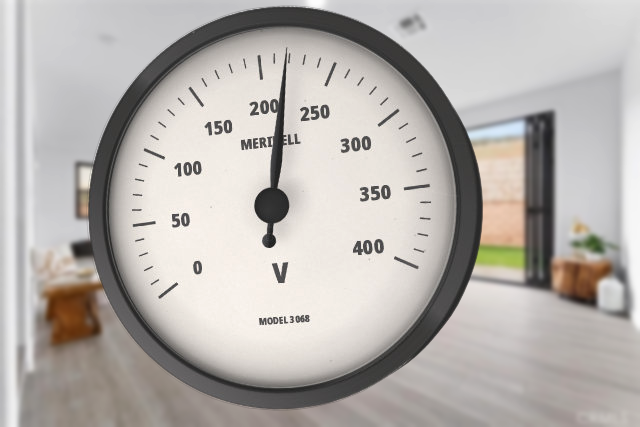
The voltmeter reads {"value": 220, "unit": "V"}
